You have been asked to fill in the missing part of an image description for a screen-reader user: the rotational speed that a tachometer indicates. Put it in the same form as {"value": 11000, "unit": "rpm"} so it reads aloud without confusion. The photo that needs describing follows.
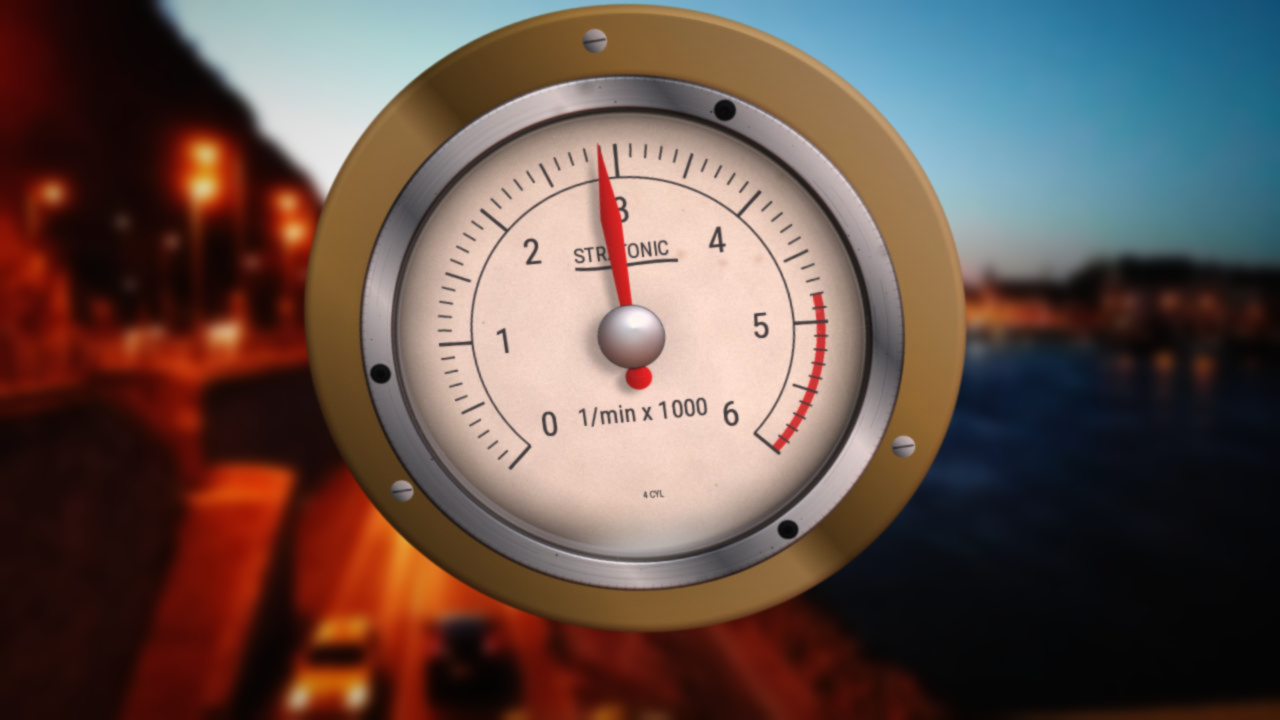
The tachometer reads {"value": 2900, "unit": "rpm"}
